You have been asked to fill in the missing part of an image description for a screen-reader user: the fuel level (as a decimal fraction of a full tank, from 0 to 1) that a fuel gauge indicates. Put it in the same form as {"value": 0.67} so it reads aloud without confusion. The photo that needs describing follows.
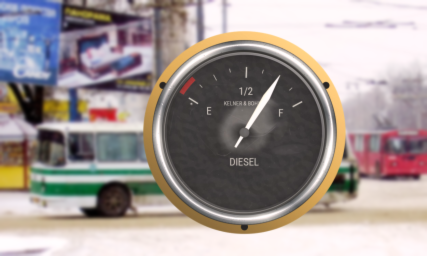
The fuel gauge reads {"value": 0.75}
